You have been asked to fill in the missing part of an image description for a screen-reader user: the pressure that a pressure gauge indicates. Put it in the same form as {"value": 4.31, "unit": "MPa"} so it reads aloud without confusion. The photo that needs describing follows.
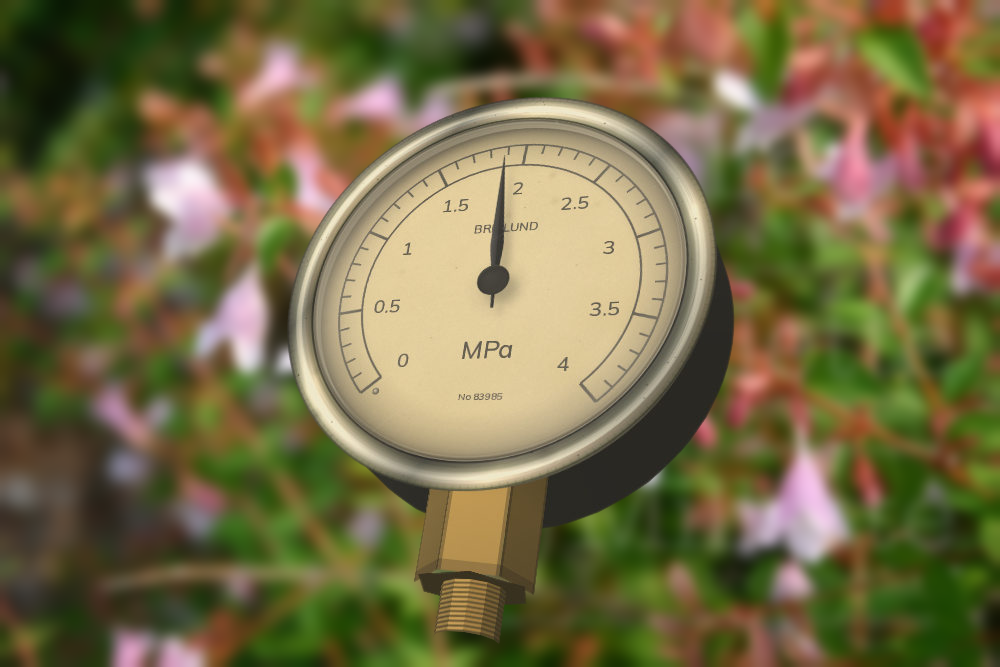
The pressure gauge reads {"value": 1.9, "unit": "MPa"}
